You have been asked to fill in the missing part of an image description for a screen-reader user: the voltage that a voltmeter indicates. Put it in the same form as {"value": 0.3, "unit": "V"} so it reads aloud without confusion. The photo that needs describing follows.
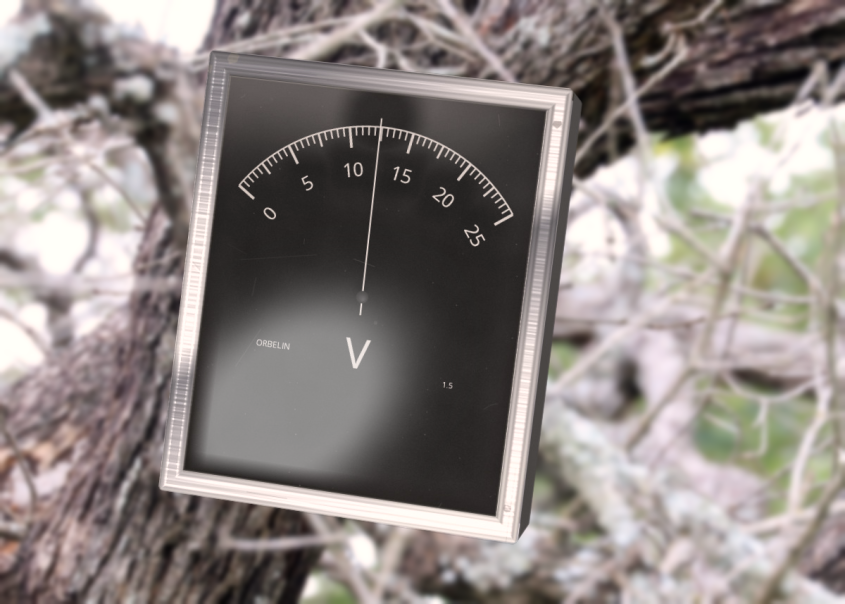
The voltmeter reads {"value": 12.5, "unit": "V"}
